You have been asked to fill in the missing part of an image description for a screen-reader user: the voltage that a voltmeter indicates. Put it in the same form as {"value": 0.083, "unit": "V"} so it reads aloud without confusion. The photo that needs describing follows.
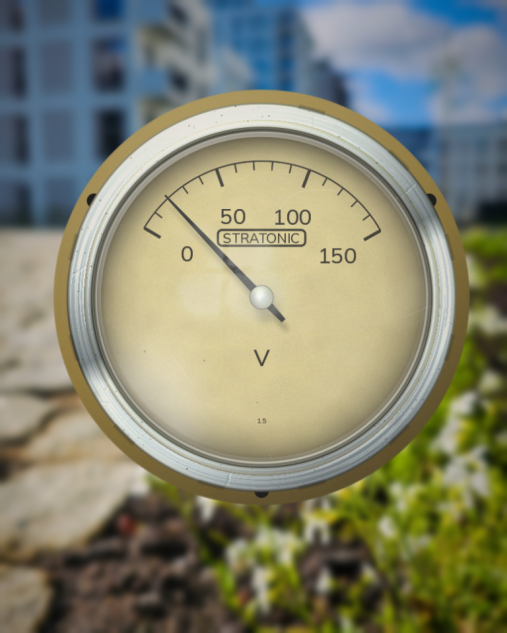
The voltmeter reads {"value": 20, "unit": "V"}
